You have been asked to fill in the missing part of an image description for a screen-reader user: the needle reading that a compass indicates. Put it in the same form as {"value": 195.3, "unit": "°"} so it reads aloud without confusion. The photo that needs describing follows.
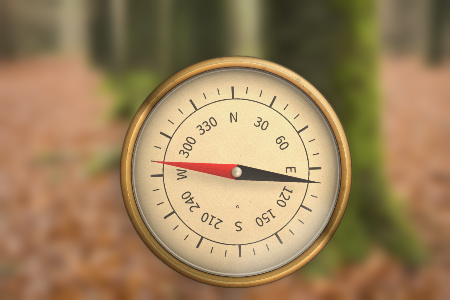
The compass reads {"value": 280, "unit": "°"}
